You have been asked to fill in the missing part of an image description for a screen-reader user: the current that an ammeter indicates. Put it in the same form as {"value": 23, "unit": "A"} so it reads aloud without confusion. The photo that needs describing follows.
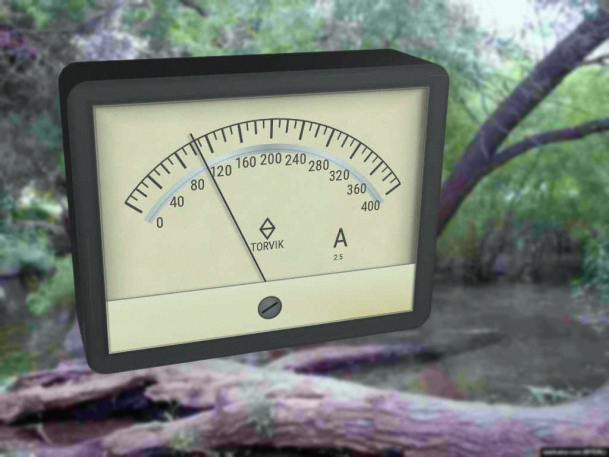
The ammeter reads {"value": 105, "unit": "A"}
